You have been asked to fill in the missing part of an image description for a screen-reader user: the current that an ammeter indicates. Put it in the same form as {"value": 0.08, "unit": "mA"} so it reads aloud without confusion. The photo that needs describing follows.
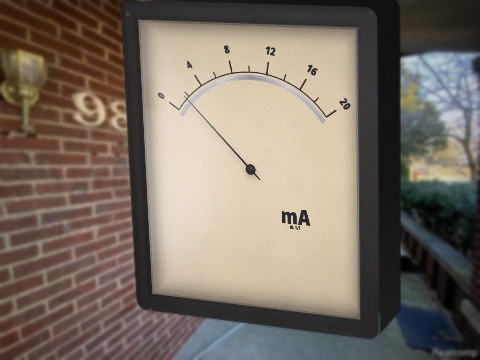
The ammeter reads {"value": 2, "unit": "mA"}
